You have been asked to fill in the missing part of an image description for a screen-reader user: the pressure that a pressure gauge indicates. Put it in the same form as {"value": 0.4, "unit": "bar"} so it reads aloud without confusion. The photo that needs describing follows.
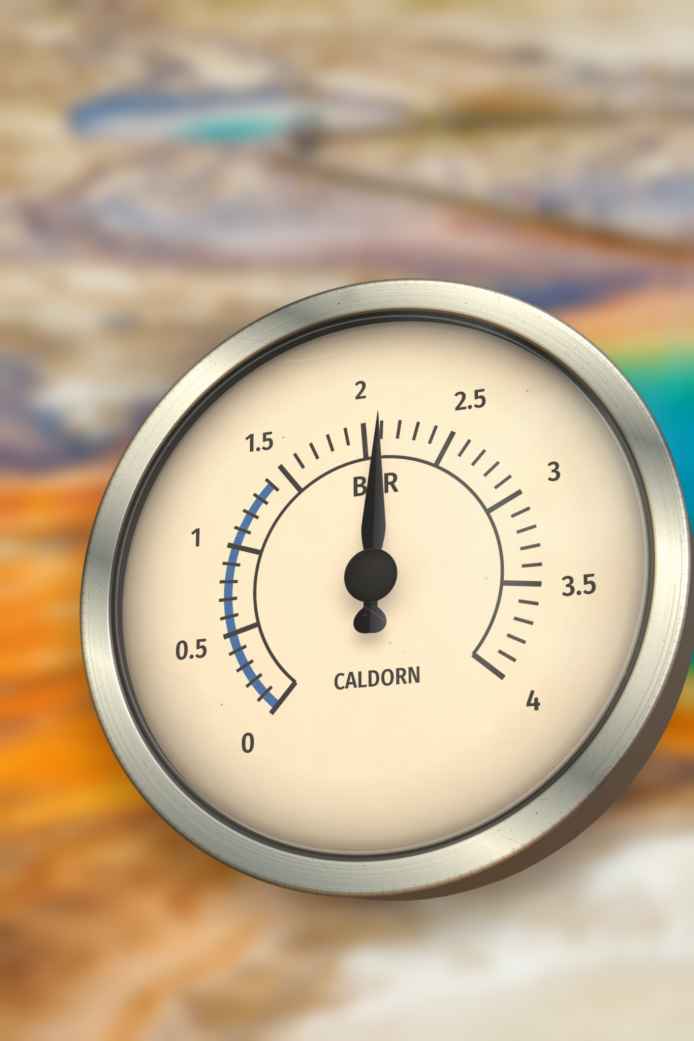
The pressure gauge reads {"value": 2.1, "unit": "bar"}
